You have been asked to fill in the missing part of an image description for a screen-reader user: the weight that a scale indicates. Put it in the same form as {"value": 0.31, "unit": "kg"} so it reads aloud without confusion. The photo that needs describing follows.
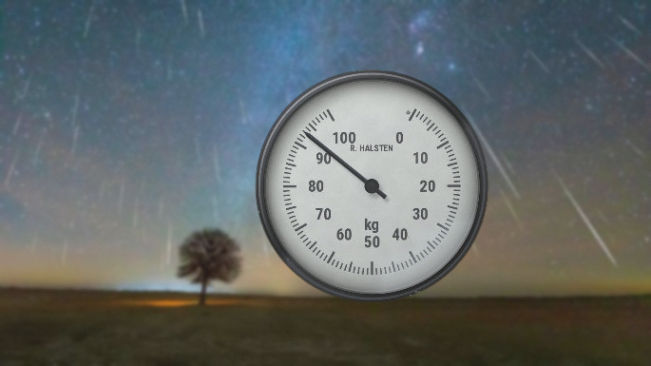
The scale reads {"value": 93, "unit": "kg"}
